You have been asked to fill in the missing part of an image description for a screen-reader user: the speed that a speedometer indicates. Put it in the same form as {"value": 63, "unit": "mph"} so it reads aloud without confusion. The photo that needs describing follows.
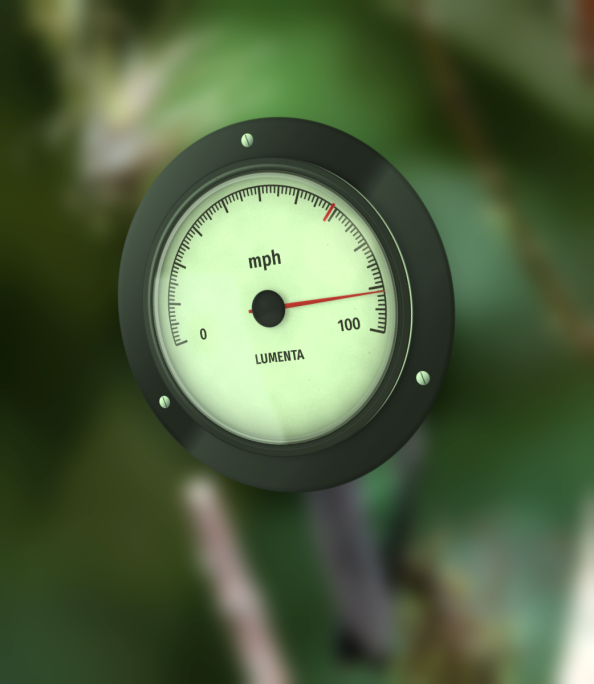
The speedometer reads {"value": 91, "unit": "mph"}
